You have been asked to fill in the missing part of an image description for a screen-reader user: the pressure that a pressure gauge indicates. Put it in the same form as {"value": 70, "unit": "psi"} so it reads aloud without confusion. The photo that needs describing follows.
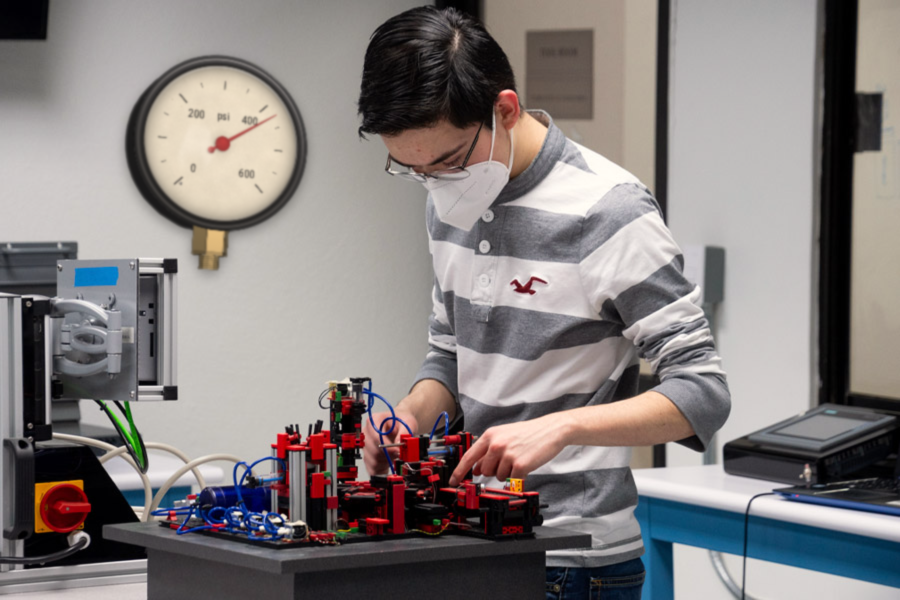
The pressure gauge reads {"value": 425, "unit": "psi"}
